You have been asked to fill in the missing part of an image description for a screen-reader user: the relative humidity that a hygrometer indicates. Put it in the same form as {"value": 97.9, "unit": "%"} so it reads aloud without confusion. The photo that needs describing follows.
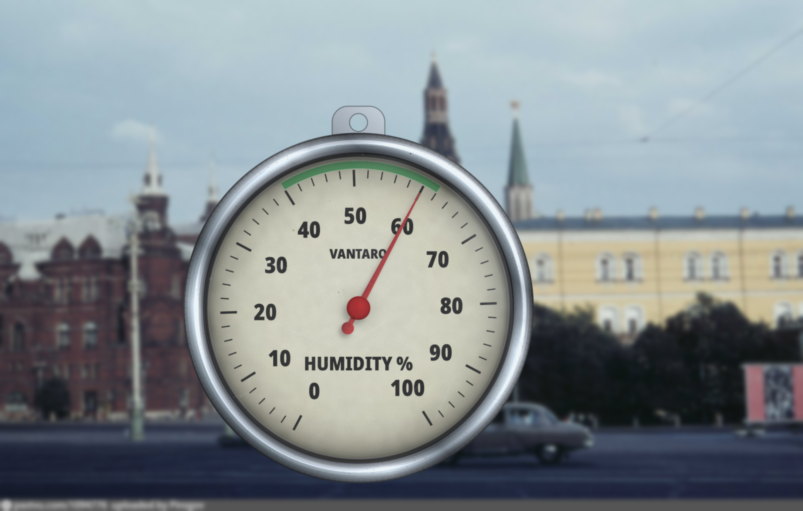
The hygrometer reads {"value": 60, "unit": "%"}
